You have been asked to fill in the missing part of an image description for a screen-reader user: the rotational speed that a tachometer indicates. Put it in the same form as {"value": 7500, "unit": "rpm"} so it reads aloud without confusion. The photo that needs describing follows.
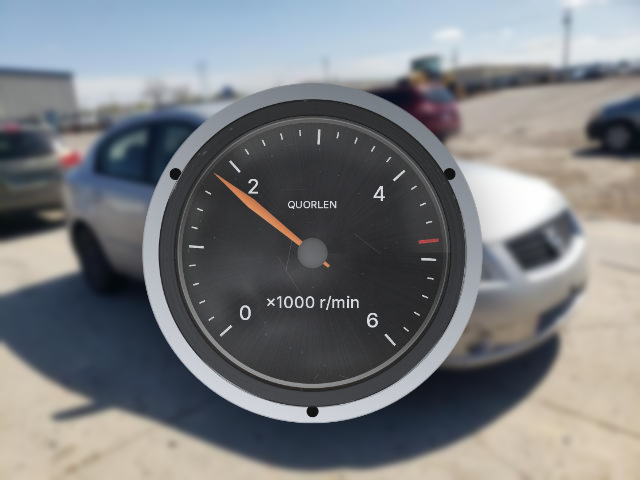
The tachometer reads {"value": 1800, "unit": "rpm"}
